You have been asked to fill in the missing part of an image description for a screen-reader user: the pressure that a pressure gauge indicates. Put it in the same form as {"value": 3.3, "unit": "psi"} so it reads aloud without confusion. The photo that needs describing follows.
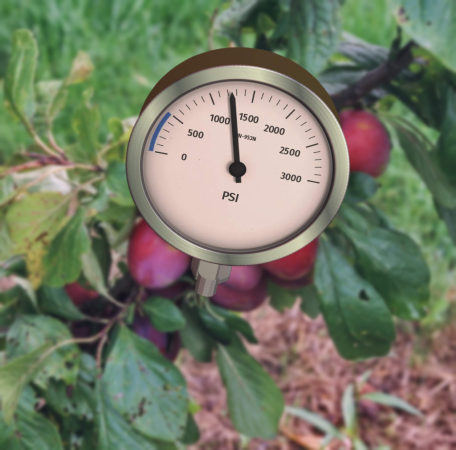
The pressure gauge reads {"value": 1250, "unit": "psi"}
